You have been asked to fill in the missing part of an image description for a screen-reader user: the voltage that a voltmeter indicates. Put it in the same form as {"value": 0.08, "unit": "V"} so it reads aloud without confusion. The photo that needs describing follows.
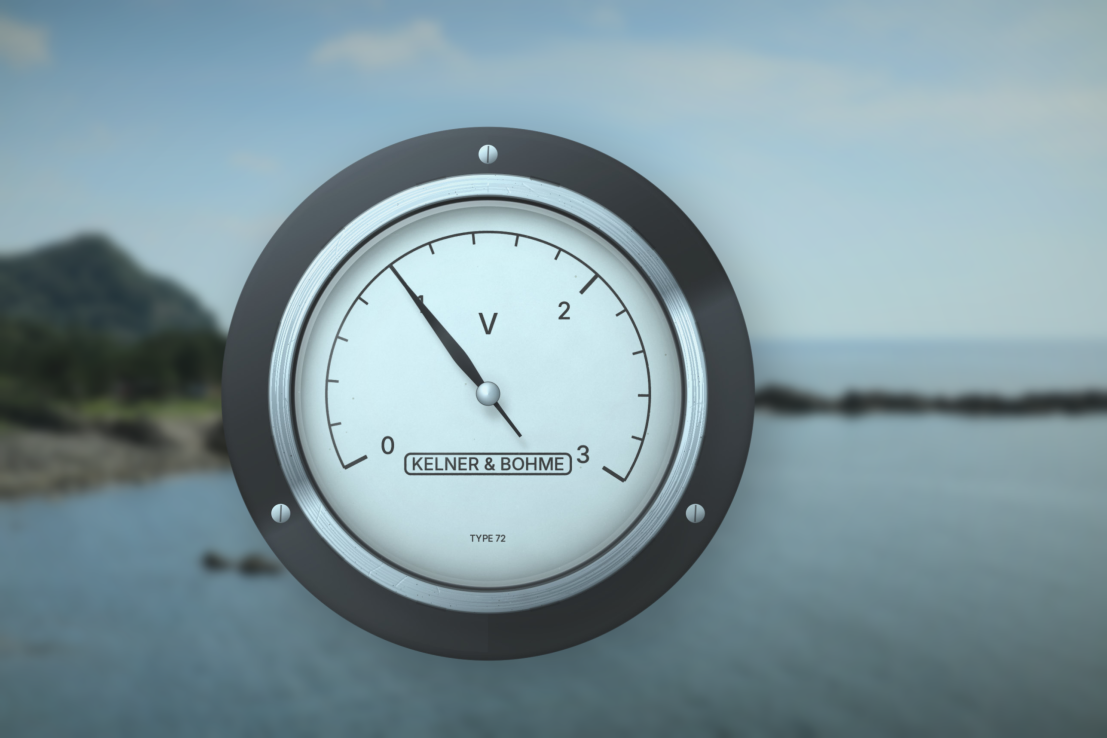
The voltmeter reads {"value": 1, "unit": "V"}
